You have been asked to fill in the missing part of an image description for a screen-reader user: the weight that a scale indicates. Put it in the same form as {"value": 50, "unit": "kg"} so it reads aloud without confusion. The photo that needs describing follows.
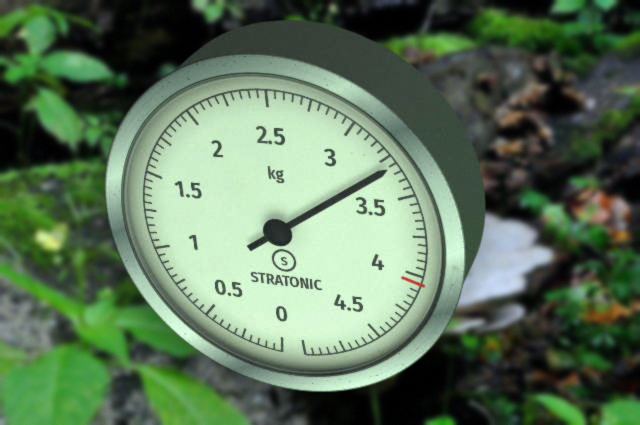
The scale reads {"value": 3.3, "unit": "kg"}
